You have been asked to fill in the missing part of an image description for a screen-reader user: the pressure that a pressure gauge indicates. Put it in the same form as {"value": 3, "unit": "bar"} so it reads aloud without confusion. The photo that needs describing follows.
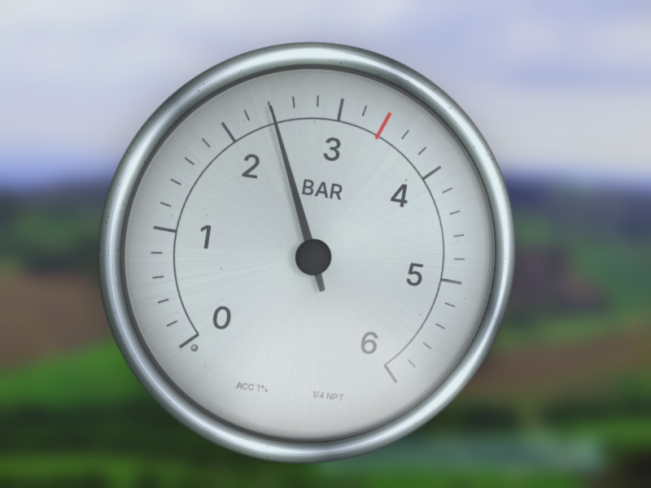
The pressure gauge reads {"value": 2.4, "unit": "bar"}
